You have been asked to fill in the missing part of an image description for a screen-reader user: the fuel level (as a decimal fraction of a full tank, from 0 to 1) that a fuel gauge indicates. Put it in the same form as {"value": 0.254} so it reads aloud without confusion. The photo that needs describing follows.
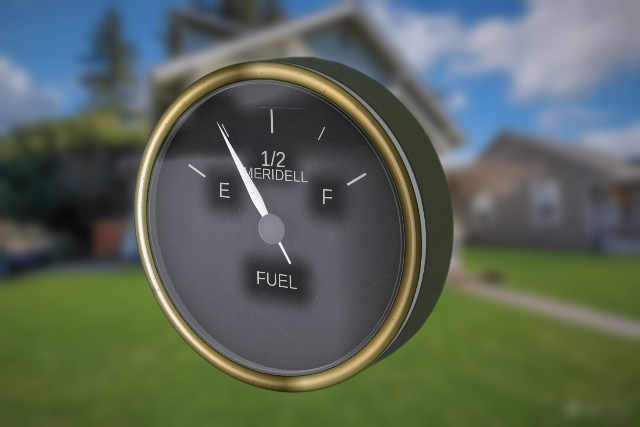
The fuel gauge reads {"value": 0.25}
